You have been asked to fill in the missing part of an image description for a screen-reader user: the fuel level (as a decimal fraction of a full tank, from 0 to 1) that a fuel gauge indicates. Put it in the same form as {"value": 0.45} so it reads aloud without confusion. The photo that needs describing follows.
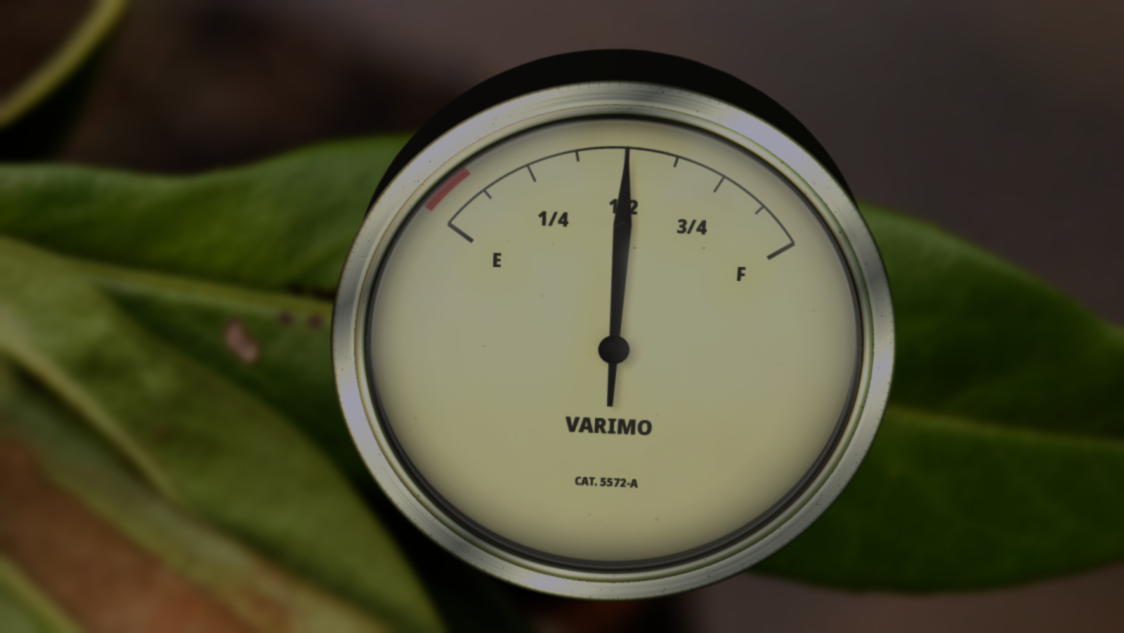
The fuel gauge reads {"value": 0.5}
